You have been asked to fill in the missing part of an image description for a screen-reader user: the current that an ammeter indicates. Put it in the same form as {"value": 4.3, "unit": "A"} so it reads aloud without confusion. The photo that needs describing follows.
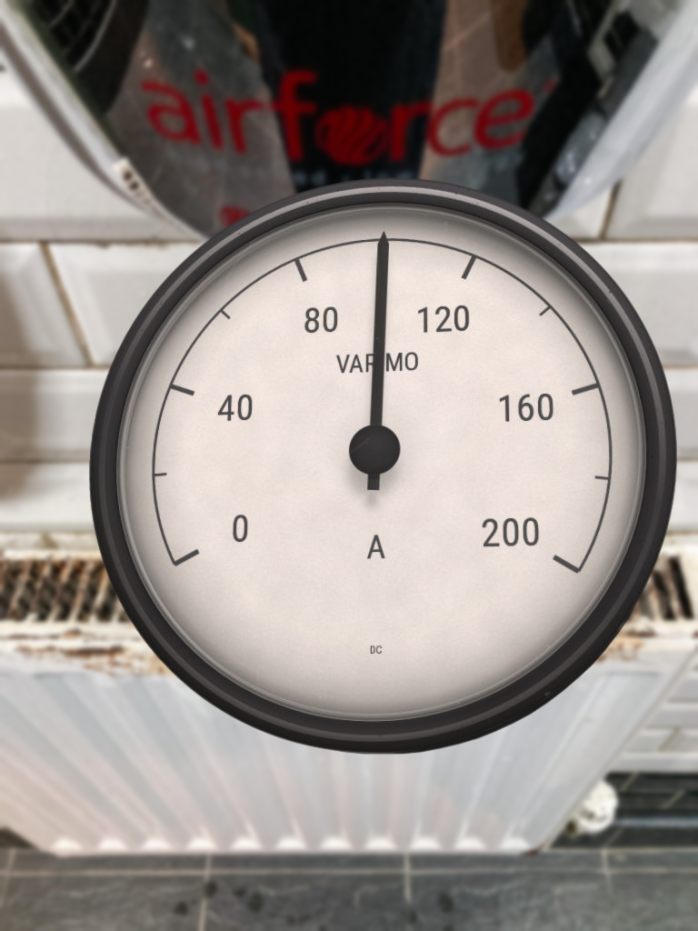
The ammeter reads {"value": 100, "unit": "A"}
